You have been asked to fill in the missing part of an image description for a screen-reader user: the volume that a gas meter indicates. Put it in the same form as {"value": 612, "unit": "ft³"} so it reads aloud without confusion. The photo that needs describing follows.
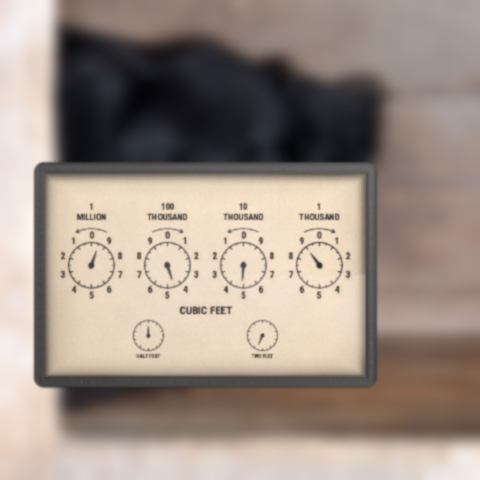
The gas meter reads {"value": 944900, "unit": "ft³"}
